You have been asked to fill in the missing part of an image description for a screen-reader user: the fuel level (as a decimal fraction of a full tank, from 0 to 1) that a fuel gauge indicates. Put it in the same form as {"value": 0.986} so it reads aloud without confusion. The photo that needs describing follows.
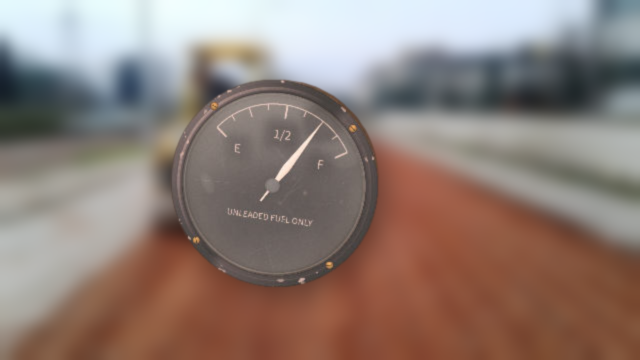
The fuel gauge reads {"value": 0.75}
